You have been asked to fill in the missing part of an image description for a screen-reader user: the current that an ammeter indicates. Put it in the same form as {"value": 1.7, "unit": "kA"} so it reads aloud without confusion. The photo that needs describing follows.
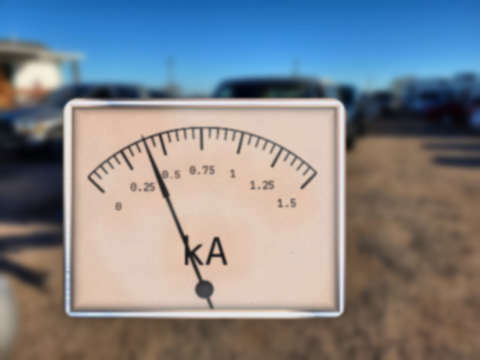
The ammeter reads {"value": 0.4, "unit": "kA"}
